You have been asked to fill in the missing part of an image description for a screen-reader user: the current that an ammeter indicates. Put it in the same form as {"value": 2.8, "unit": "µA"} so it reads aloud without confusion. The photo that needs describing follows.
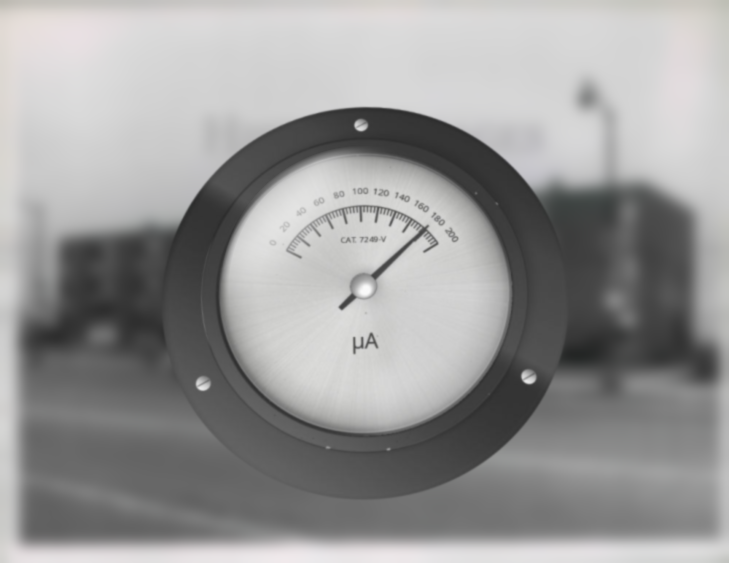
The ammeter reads {"value": 180, "unit": "µA"}
